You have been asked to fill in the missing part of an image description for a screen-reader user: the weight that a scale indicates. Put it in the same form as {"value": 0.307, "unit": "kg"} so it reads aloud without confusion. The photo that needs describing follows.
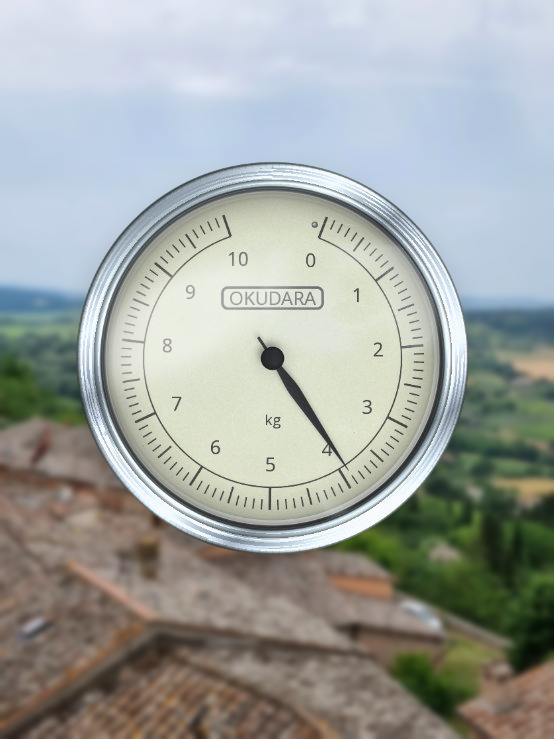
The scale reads {"value": 3.9, "unit": "kg"}
